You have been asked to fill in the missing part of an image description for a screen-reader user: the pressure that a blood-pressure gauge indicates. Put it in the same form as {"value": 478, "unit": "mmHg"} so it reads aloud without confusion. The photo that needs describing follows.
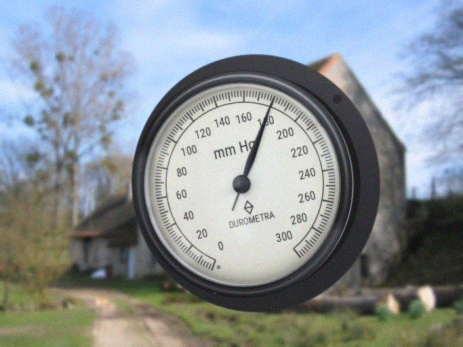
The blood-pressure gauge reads {"value": 180, "unit": "mmHg"}
